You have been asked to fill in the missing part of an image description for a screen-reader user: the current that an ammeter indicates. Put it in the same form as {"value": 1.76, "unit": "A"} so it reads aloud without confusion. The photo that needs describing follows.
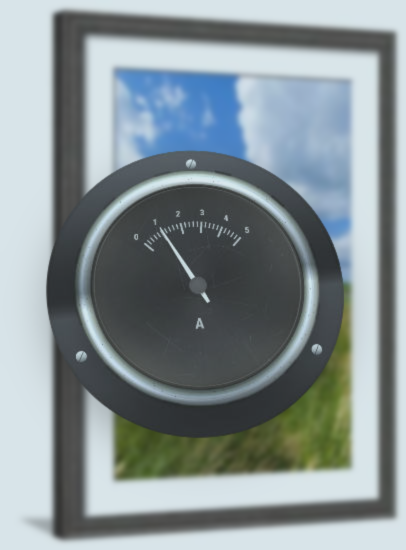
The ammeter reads {"value": 1, "unit": "A"}
